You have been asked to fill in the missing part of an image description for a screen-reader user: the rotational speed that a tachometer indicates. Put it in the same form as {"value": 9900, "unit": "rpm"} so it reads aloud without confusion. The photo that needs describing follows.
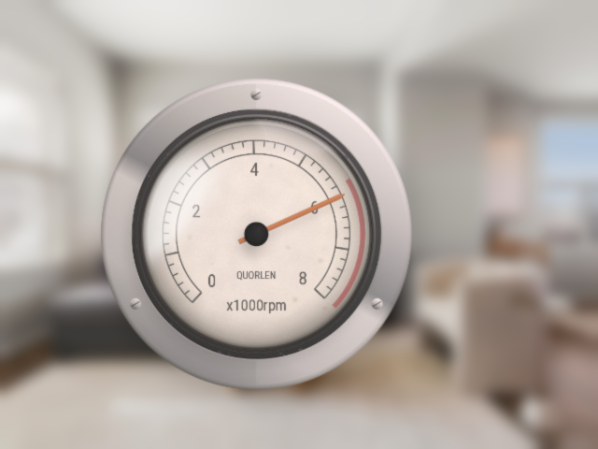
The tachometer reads {"value": 6000, "unit": "rpm"}
